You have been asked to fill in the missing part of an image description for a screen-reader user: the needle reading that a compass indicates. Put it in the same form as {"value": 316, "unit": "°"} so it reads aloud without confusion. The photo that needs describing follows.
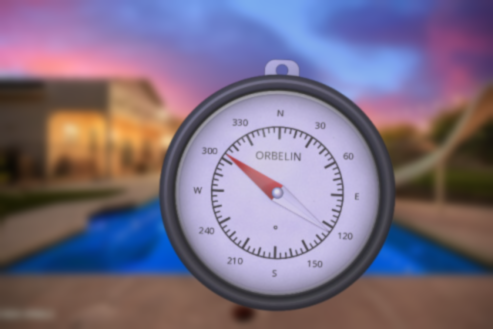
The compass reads {"value": 305, "unit": "°"}
